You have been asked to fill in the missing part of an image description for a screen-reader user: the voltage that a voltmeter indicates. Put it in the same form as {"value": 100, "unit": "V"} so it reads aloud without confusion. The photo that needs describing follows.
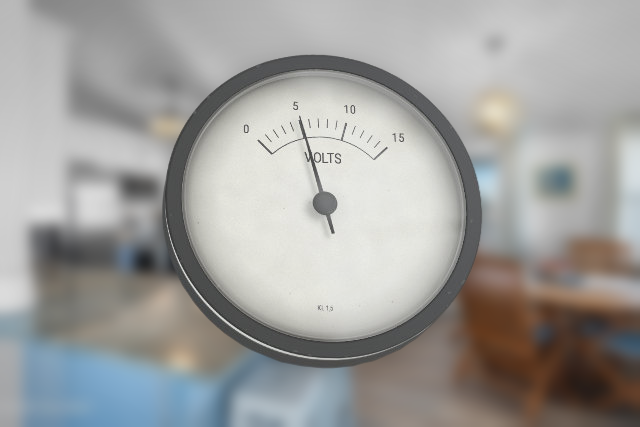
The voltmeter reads {"value": 5, "unit": "V"}
